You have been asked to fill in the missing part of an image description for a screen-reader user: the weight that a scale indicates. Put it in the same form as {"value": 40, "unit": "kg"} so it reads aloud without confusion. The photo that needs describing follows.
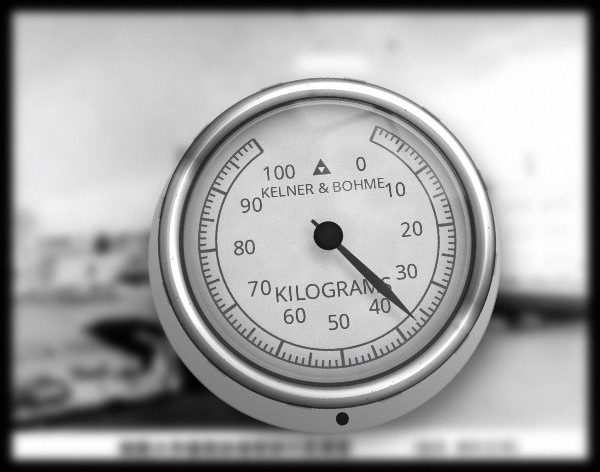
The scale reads {"value": 37, "unit": "kg"}
